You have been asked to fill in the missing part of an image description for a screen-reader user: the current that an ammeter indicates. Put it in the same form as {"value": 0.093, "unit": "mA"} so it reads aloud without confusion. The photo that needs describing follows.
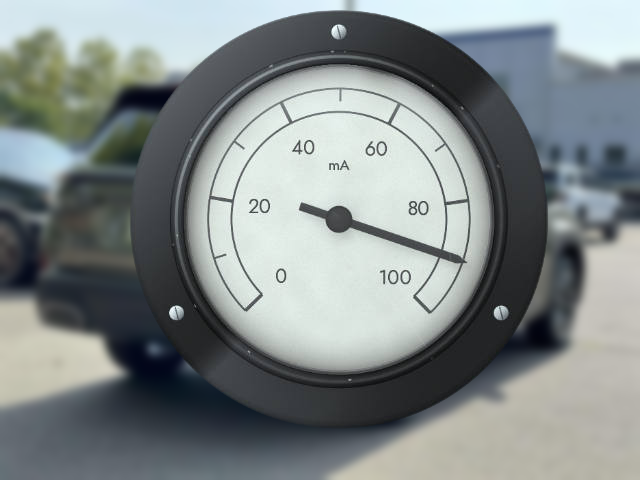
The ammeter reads {"value": 90, "unit": "mA"}
